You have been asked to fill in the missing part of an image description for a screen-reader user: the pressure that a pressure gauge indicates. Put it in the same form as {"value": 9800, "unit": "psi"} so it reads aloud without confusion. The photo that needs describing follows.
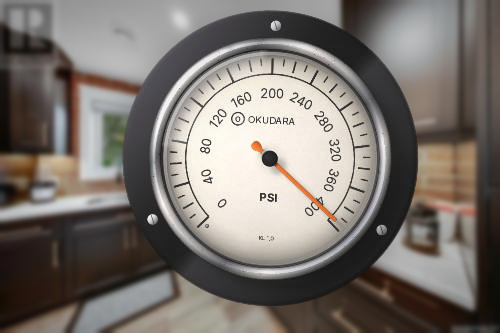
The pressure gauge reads {"value": 395, "unit": "psi"}
